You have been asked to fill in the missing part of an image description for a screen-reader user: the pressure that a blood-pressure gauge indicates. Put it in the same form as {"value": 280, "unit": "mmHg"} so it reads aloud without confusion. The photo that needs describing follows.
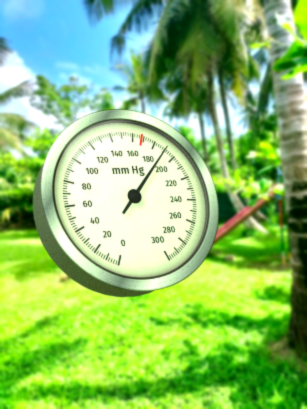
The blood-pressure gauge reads {"value": 190, "unit": "mmHg"}
